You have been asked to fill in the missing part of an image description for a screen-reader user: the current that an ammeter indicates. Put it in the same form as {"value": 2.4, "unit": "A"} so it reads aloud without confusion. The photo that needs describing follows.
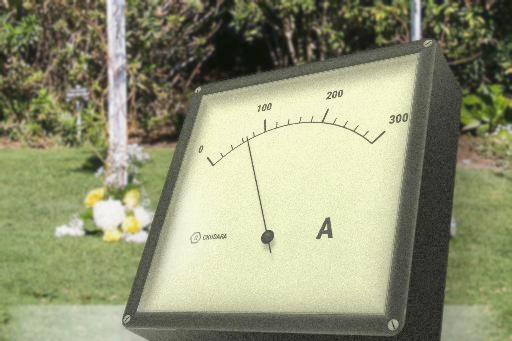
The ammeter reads {"value": 70, "unit": "A"}
